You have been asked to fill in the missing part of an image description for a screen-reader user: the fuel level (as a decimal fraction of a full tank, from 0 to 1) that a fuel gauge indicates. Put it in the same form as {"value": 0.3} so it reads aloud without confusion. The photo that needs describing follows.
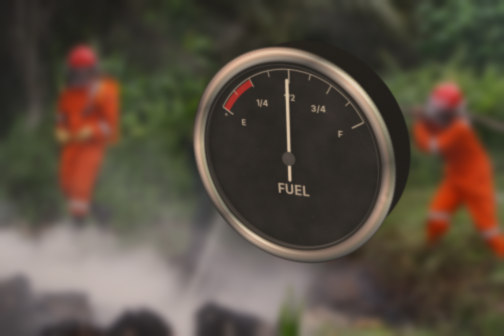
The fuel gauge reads {"value": 0.5}
